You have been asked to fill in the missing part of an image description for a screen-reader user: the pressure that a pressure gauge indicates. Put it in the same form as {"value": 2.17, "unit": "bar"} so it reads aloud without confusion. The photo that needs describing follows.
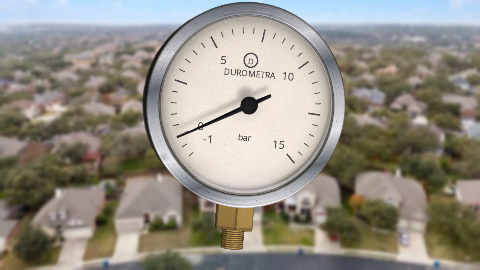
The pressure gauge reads {"value": 0, "unit": "bar"}
